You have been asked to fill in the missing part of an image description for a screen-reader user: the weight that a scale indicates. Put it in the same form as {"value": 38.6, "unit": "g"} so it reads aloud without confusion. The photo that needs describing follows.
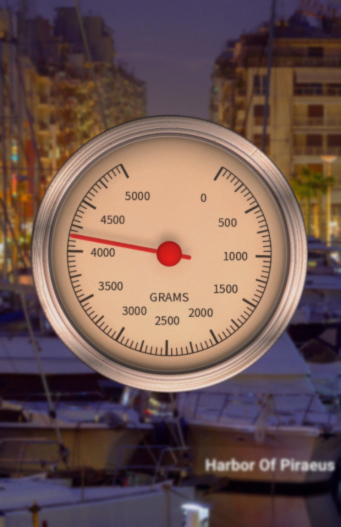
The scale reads {"value": 4150, "unit": "g"}
